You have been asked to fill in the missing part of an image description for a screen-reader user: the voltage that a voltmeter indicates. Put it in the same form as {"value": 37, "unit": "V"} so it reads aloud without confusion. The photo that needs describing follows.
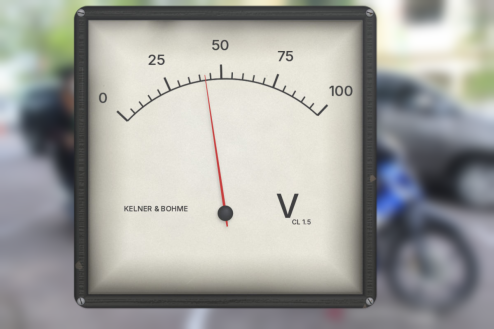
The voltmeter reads {"value": 42.5, "unit": "V"}
